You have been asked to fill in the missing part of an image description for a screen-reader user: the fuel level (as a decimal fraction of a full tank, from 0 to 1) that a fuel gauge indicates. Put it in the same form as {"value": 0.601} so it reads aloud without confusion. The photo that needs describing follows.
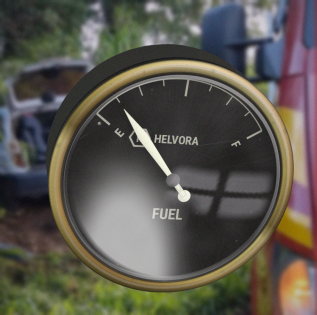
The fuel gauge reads {"value": 0.125}
